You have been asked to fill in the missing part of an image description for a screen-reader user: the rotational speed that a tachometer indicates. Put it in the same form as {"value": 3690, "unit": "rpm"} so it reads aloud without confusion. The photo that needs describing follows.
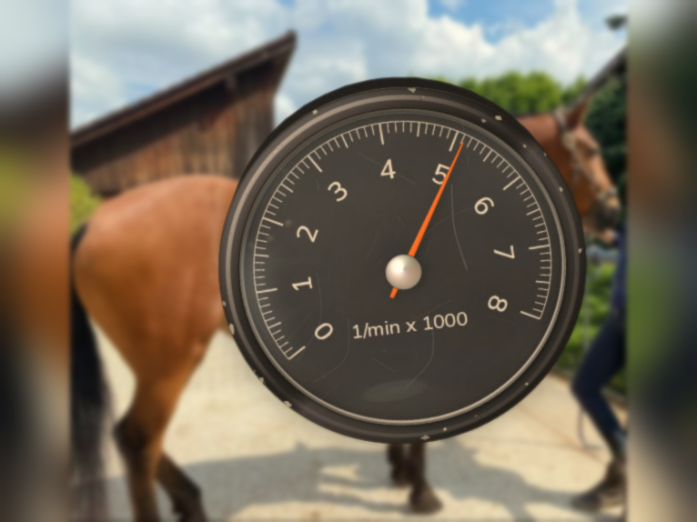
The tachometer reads {"value": 5100, "unit": "rpm"}
